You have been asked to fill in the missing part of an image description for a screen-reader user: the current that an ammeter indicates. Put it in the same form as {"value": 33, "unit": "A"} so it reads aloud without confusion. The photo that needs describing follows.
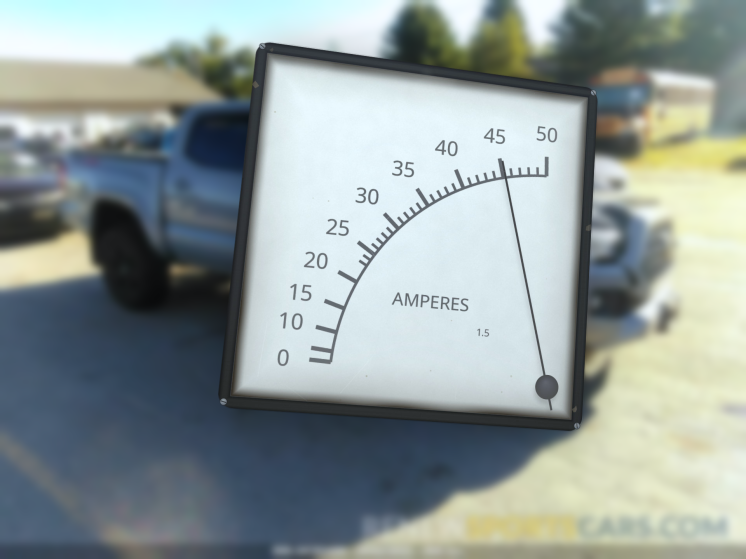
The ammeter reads {"value": 45, "unit": "A"}
